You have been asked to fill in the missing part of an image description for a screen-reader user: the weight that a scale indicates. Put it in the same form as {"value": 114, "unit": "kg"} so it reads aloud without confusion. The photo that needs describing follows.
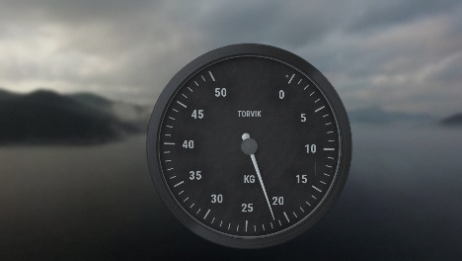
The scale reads {"value": 21.5, "unit": "kg"}
